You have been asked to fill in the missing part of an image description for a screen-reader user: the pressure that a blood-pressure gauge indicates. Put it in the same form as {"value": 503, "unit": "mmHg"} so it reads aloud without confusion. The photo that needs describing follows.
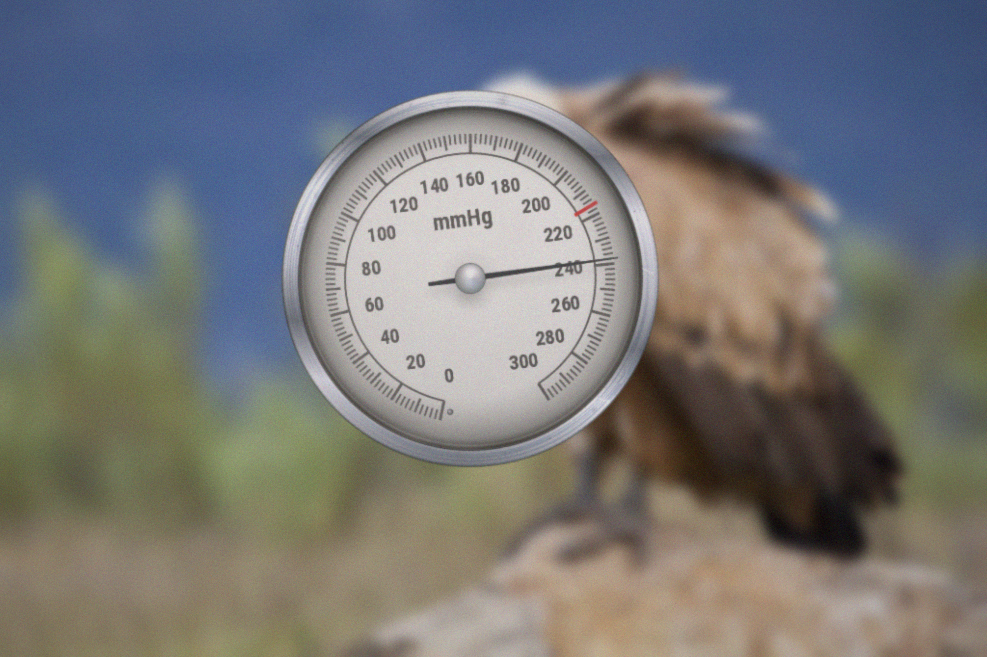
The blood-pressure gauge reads {"value": 238, "unit": "mmHg"}
